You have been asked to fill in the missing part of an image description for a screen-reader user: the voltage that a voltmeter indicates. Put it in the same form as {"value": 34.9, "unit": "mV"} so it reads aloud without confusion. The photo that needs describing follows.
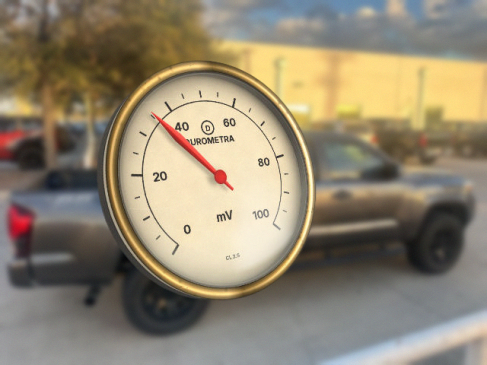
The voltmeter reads {"value": 35, "unit": "mV"}
